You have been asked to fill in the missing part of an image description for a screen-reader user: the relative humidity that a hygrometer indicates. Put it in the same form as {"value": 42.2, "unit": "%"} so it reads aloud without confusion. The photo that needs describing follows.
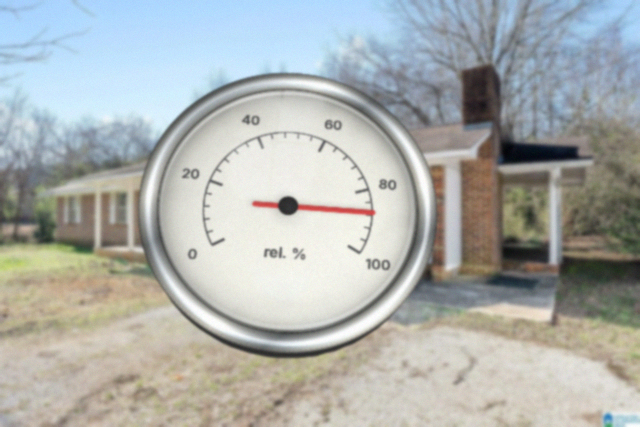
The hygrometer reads {"value": 88, "unit": "%"}
